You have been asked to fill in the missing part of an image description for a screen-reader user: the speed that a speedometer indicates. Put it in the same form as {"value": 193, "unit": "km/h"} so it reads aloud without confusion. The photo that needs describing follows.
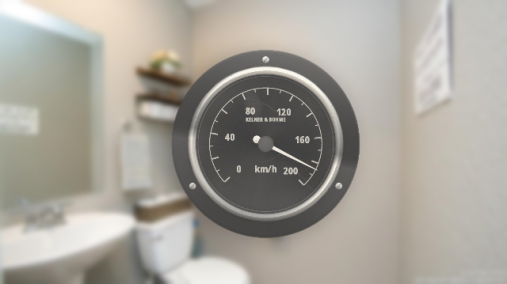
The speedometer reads {"value": 185, "unit": "km/h"}
